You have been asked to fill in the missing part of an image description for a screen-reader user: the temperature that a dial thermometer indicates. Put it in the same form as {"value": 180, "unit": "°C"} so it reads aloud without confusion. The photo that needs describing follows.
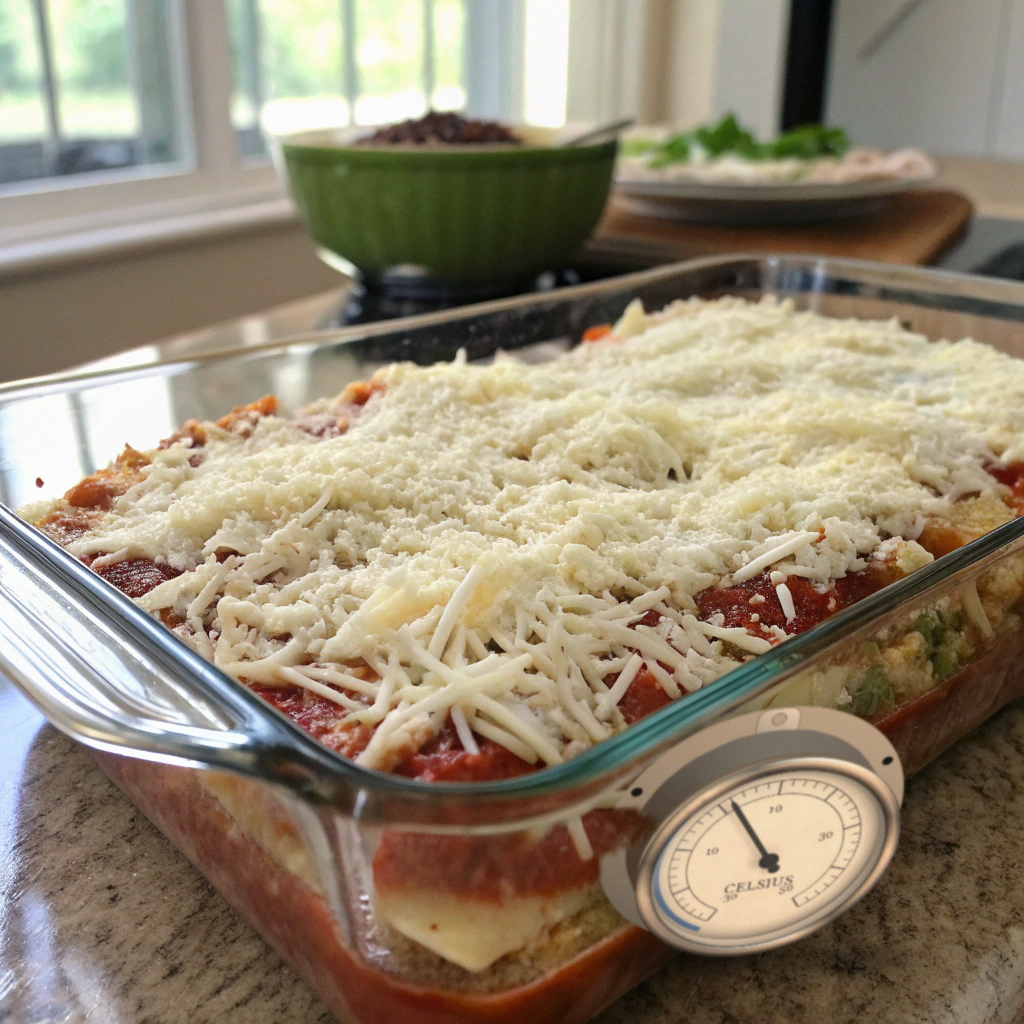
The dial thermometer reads {"value": 2, "unit": "°C"}
